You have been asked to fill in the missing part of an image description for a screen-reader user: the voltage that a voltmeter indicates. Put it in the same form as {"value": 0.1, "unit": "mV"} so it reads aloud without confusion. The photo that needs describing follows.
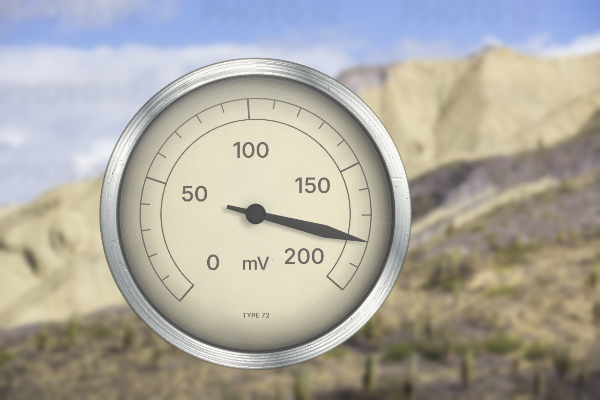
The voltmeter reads {"value": 180, "unit": "mV"}
